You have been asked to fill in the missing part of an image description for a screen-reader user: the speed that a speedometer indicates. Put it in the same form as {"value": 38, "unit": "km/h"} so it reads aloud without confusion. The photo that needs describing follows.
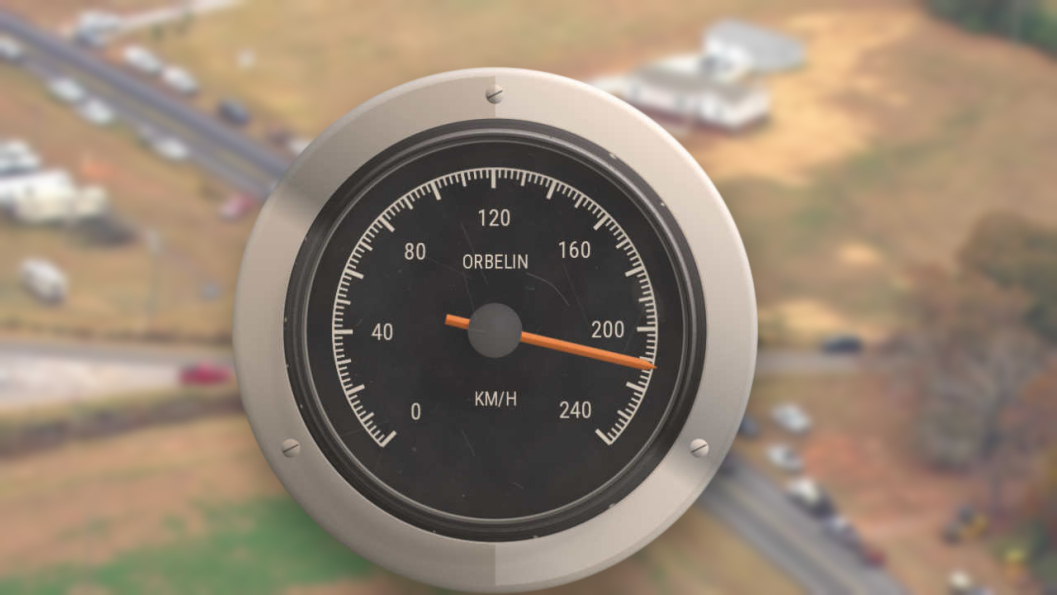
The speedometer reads {"value": 212, "unit": "km/h"}
